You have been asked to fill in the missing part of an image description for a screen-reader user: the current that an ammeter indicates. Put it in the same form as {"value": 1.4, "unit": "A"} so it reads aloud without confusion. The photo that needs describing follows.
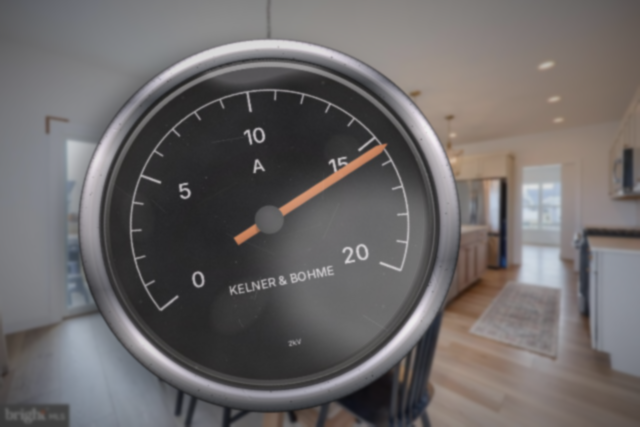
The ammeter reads {"value": 15.5, "unit": "A"}
